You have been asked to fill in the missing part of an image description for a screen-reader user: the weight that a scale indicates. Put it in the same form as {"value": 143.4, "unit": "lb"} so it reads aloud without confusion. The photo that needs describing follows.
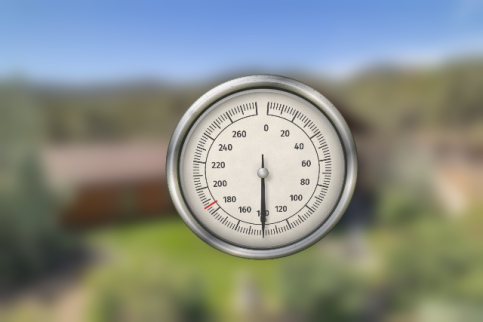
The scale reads {"value": 140, "unit": "lb"}
